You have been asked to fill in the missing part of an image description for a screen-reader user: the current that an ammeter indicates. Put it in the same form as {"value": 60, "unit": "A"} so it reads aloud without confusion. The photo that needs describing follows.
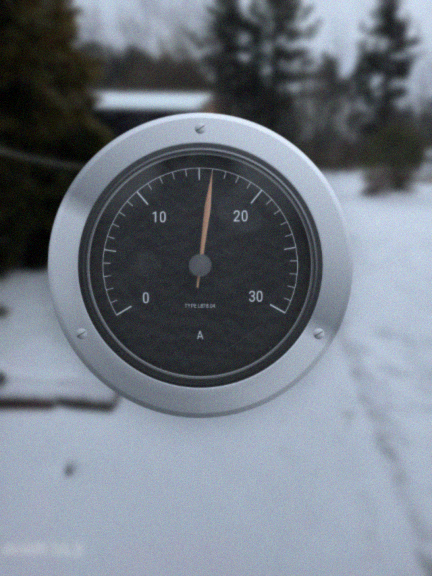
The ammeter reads {"value": 16, "unit": "A"}
